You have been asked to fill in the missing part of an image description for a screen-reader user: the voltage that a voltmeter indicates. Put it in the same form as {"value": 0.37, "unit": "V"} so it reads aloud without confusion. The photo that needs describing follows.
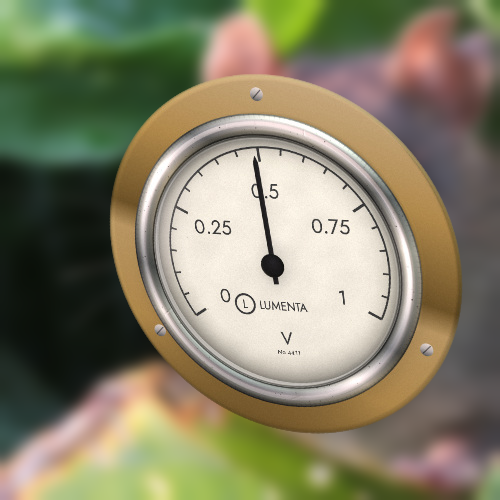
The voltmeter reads {"value": 0.5, "unit": "V"}
